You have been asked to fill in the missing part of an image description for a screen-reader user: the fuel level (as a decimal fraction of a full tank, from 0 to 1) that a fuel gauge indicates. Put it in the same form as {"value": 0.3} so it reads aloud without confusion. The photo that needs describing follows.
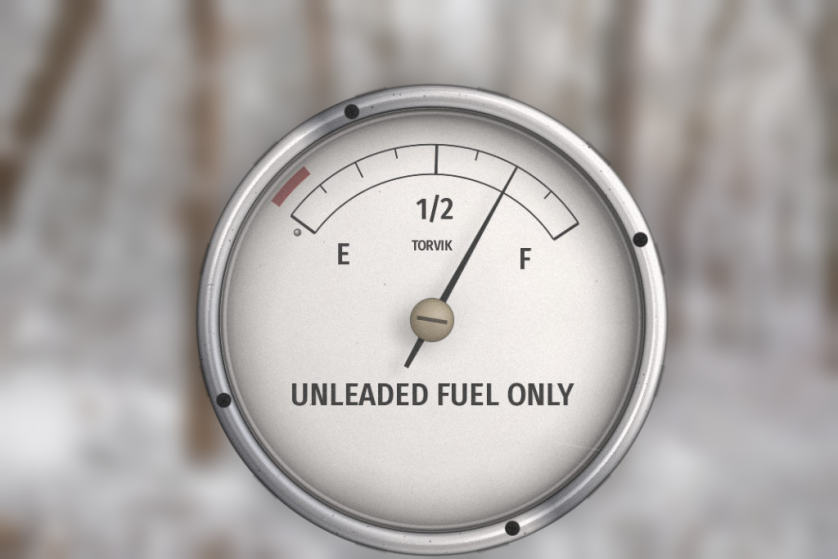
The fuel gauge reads {"value": 0.75}
